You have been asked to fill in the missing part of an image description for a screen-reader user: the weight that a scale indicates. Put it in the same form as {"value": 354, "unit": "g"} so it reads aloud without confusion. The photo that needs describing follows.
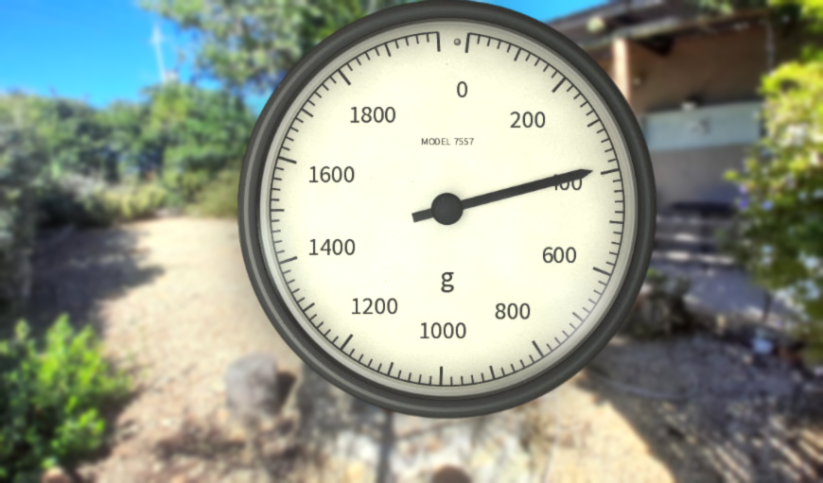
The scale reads {"value": 390, "unit": "g"}
